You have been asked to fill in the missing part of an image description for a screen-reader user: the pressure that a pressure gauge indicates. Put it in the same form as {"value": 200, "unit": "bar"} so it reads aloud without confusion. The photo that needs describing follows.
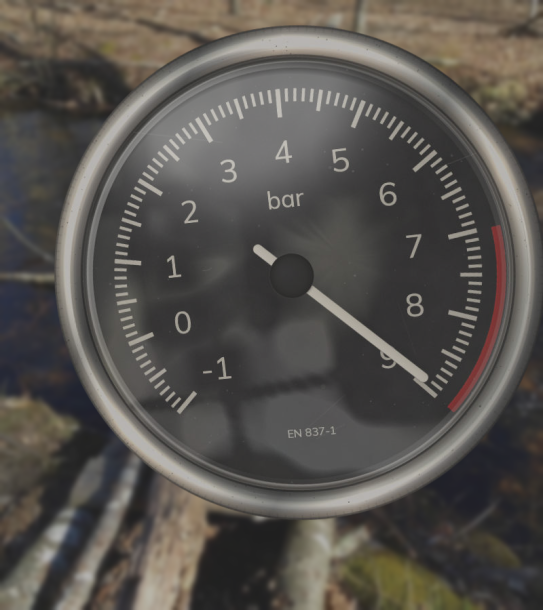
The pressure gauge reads {"value": 8.9, "unit": "bar"}
